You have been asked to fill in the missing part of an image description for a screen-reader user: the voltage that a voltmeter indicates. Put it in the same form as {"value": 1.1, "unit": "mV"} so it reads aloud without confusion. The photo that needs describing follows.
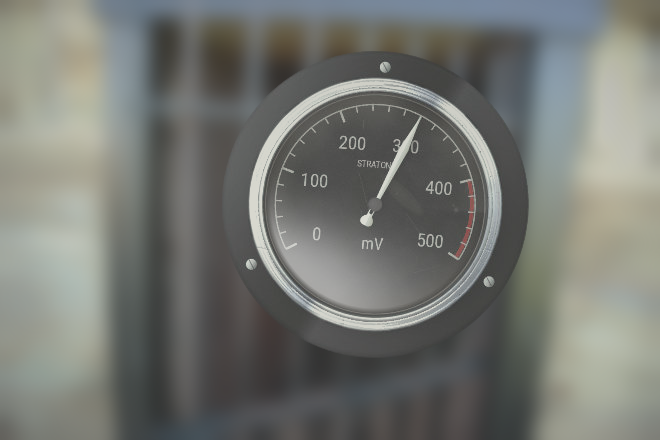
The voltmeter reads {"value": 300, "unit": "mV"}
